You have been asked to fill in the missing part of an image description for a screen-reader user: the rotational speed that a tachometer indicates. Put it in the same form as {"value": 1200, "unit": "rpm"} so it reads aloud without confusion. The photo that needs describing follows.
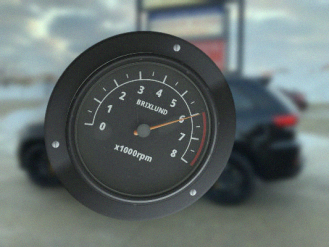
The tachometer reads {"value": 6000, "unit": "rpm"}
